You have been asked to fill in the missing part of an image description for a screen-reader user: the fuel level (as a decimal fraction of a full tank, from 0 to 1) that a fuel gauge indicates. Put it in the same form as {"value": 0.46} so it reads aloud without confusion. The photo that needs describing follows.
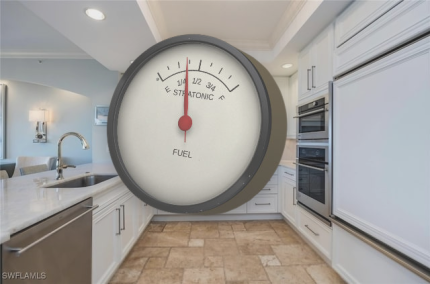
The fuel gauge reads {"value": 0.375}
